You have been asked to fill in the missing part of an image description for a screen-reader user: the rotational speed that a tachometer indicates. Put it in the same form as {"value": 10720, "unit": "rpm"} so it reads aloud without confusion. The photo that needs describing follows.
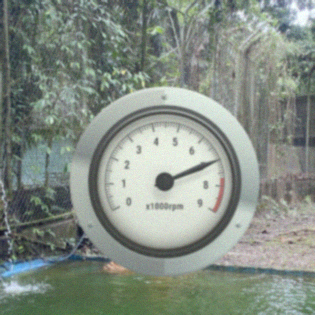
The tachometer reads {"value": 7000, "unit": "rpm"}
